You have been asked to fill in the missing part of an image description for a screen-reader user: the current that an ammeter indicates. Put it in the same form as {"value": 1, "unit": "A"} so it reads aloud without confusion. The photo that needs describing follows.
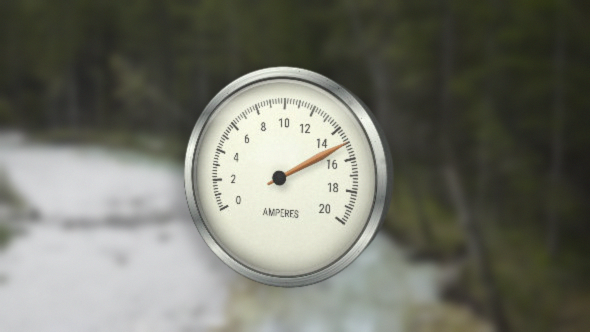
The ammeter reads {"value": 15, "unit": "A"}
